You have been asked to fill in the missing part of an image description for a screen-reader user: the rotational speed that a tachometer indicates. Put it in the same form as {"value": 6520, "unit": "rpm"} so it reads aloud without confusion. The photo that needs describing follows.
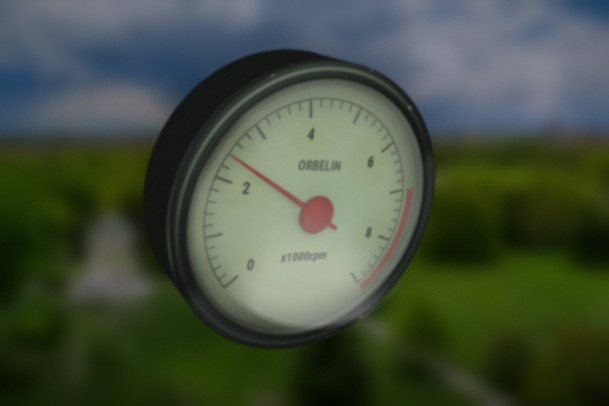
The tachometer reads {"value": 2400, "unit": "rpm"}
